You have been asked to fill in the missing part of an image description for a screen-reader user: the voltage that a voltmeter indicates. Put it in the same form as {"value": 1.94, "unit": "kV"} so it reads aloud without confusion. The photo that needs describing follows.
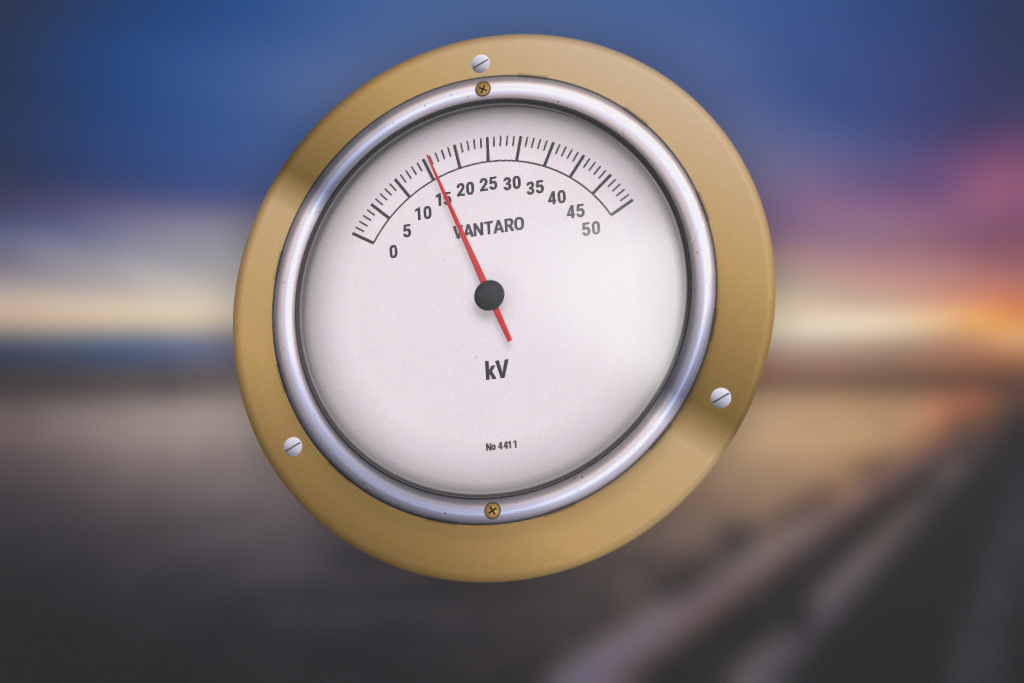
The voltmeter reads {"value": 16, "unit": "kV"}
